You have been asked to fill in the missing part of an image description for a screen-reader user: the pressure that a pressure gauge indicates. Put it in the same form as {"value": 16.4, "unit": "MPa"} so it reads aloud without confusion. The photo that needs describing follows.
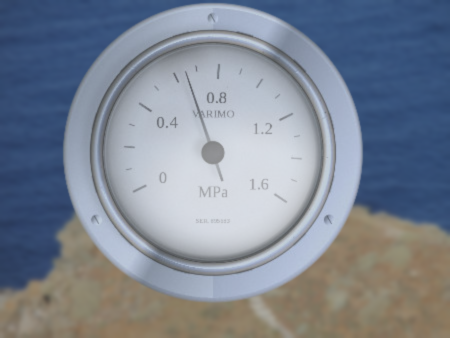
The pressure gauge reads {"value": 0.65, "unit": "MPa"}
